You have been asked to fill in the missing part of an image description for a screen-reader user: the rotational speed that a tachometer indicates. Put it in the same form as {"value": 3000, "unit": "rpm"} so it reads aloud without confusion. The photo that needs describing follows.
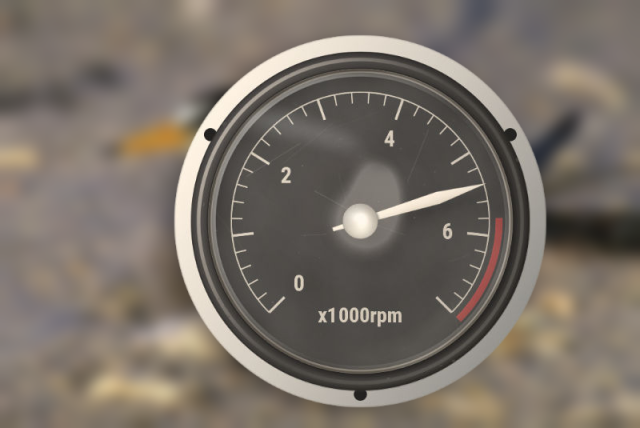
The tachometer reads {"value": 5400, "unit": "rpm"}
